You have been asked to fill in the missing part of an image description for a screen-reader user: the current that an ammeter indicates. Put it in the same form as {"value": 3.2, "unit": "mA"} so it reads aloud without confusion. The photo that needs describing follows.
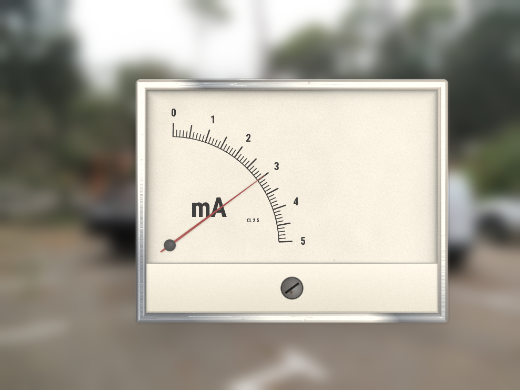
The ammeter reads {"value": 3, "unit": "mA"}
